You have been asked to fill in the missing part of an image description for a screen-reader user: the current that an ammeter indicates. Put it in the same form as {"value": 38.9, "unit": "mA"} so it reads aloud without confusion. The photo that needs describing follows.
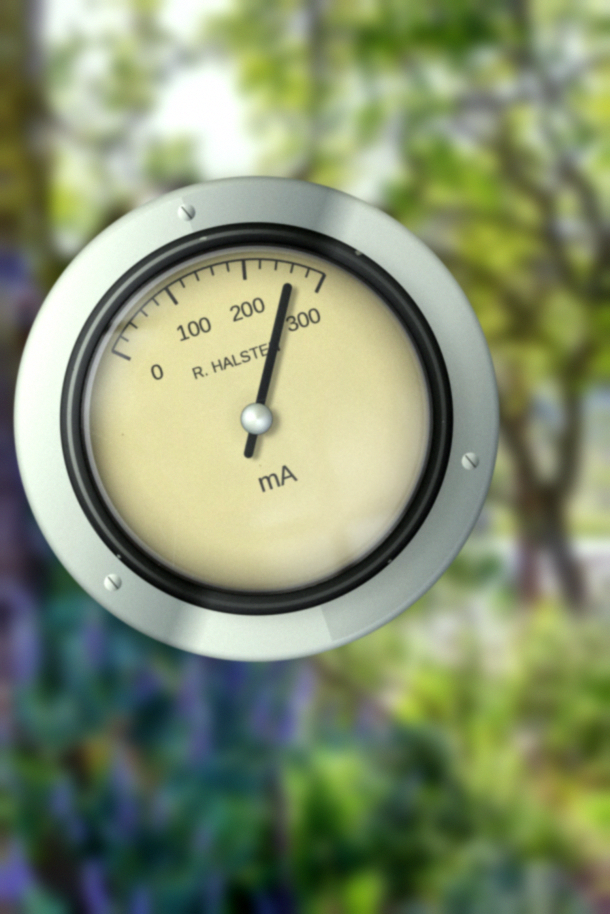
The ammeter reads {"value": 260, "unit": "mA"}
